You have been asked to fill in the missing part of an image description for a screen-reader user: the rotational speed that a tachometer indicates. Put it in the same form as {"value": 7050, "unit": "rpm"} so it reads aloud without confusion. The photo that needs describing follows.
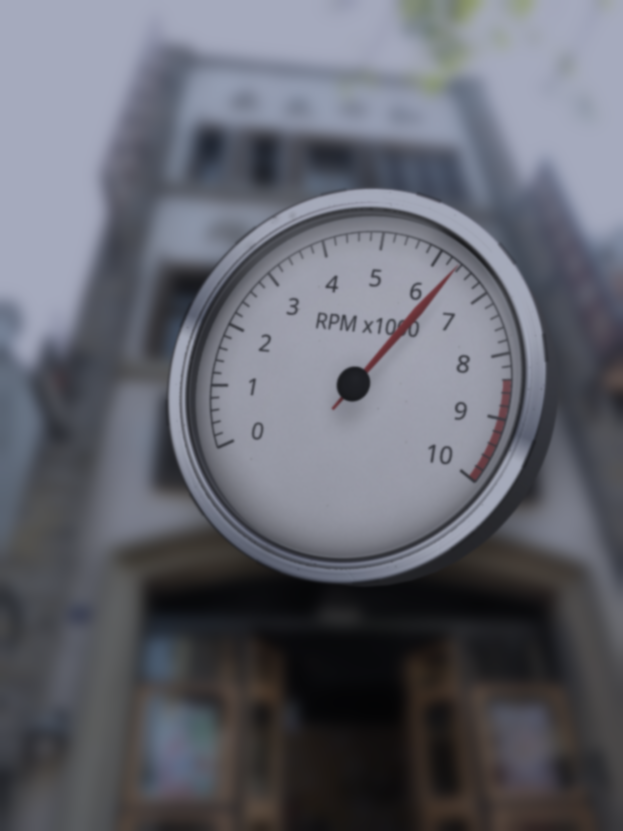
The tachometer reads {"value": 6400, "unit": "rpm"}
